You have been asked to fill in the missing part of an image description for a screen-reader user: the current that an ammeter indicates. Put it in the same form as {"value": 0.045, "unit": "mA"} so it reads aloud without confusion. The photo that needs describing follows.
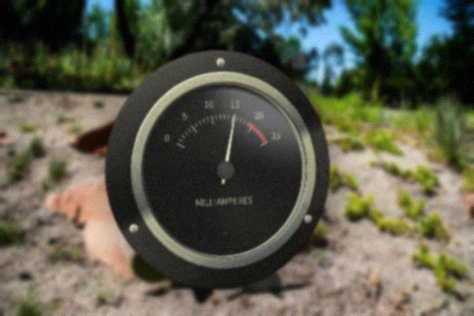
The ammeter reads {"value": 15, "unit": "mA"}
